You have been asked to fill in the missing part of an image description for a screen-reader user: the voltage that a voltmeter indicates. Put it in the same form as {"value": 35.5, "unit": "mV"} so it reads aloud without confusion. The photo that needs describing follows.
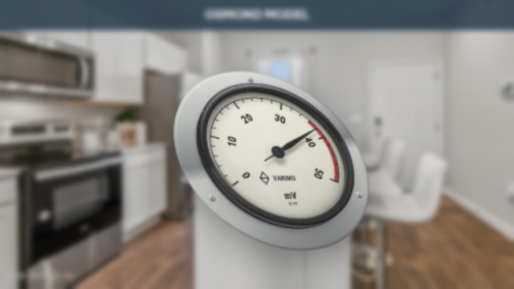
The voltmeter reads {"value": 38, "unit": "mV"}
